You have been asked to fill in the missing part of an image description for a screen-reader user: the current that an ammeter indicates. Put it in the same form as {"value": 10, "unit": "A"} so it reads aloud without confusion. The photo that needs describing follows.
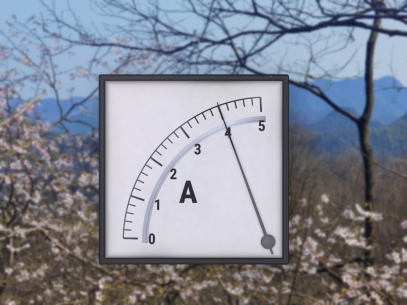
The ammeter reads {"value": 4, "unit": "A"}
